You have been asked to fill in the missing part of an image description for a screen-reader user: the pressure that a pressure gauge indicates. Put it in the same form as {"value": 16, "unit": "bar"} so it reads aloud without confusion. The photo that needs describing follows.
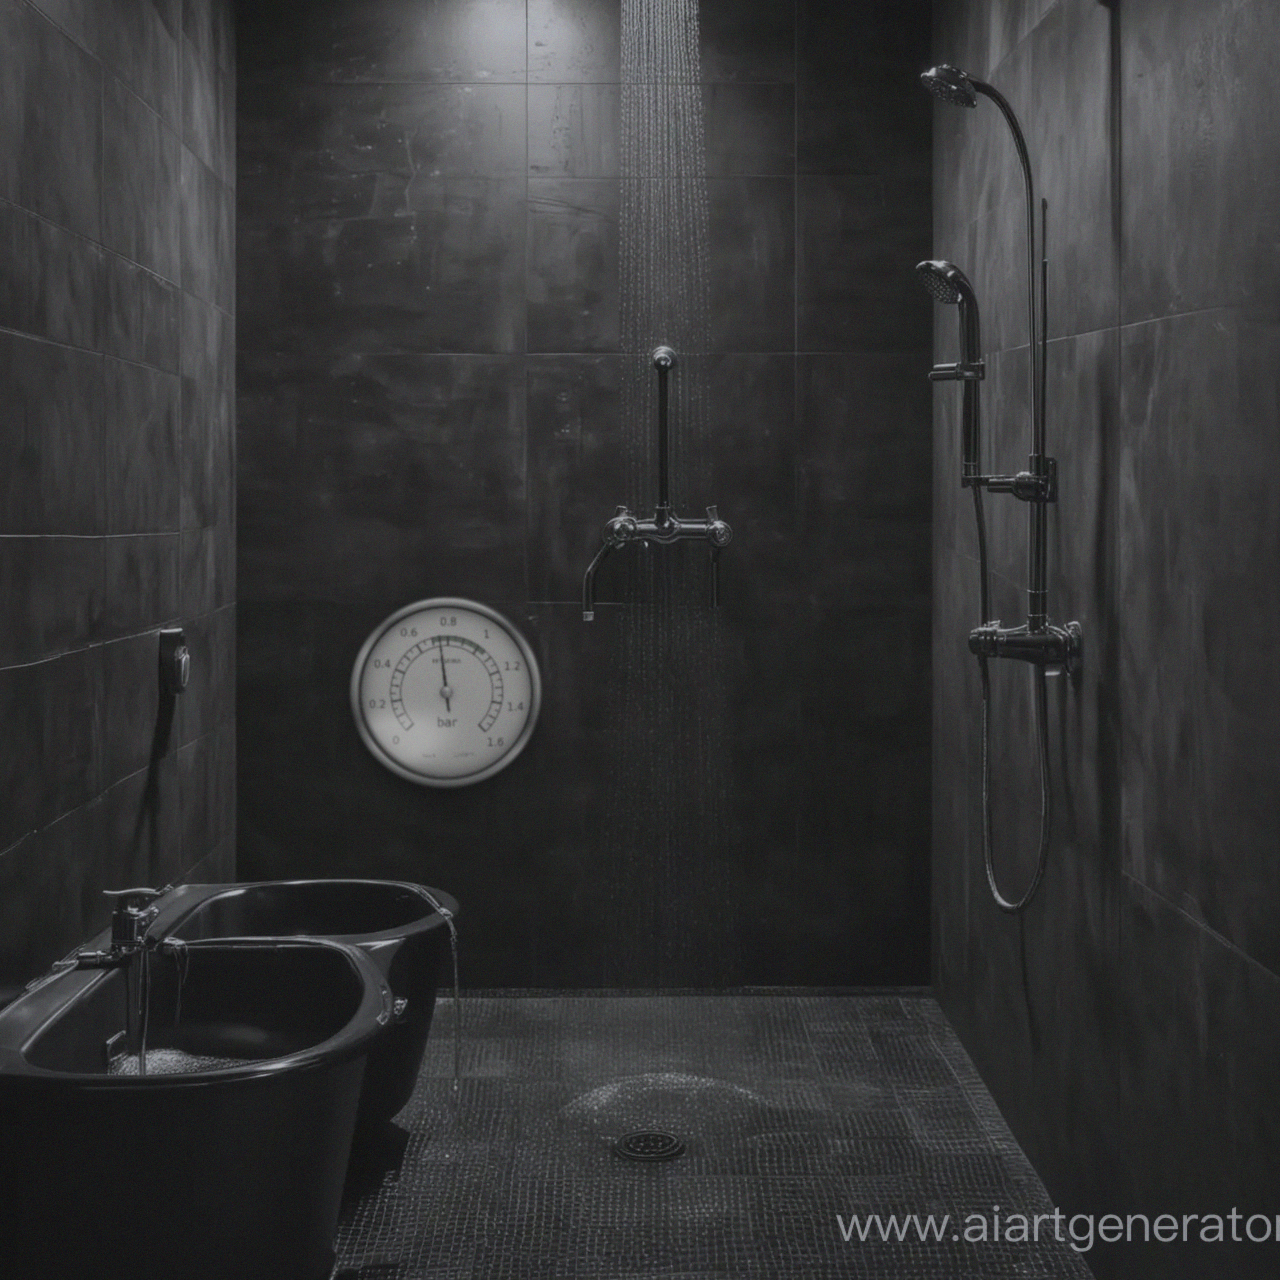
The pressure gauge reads {"value": 0.75, "unit": "bar"}
